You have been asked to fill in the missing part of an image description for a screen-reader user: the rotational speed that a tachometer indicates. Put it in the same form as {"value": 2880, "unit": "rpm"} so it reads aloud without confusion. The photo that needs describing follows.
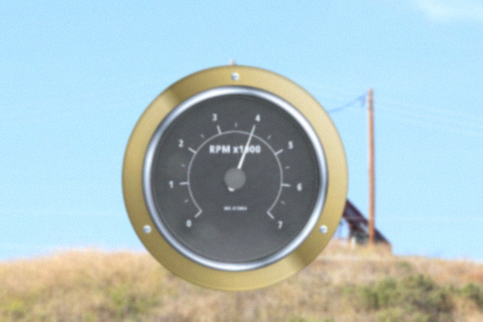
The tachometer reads {"value": 4000, "unit": "rpm"}
